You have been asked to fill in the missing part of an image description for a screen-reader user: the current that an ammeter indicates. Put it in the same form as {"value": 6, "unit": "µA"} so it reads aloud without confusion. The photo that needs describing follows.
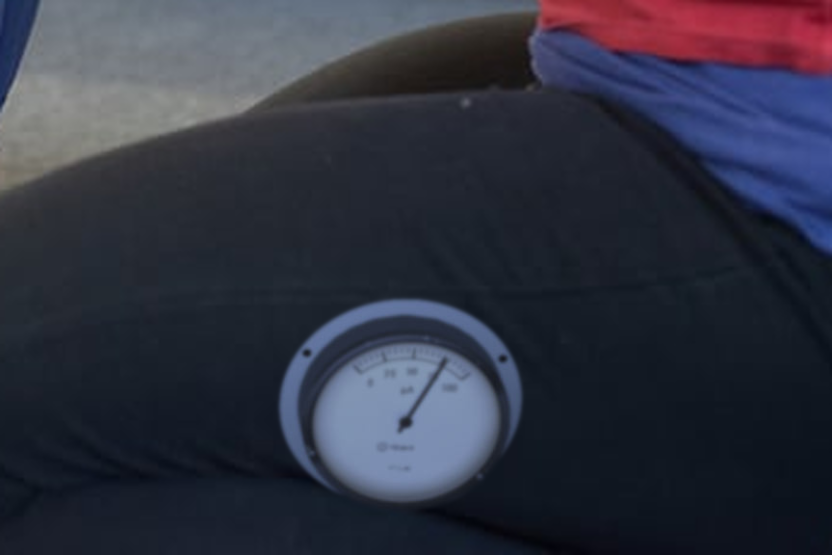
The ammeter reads {"value": 75, "unit": "µA"}
